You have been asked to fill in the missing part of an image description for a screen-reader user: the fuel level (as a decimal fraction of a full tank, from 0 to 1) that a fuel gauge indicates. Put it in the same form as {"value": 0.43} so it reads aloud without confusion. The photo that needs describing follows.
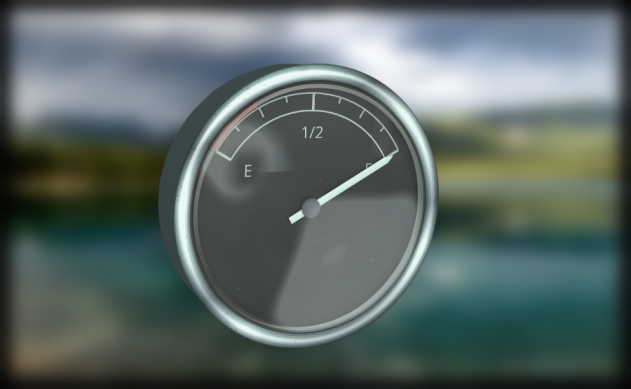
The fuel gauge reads {"value": 1}
